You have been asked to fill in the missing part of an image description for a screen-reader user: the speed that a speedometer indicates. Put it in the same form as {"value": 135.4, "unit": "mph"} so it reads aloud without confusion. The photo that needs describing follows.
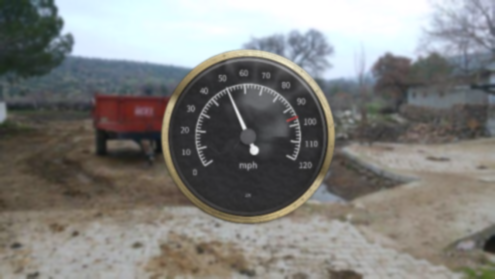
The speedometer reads {"value": 50, "unit": "mph"}
